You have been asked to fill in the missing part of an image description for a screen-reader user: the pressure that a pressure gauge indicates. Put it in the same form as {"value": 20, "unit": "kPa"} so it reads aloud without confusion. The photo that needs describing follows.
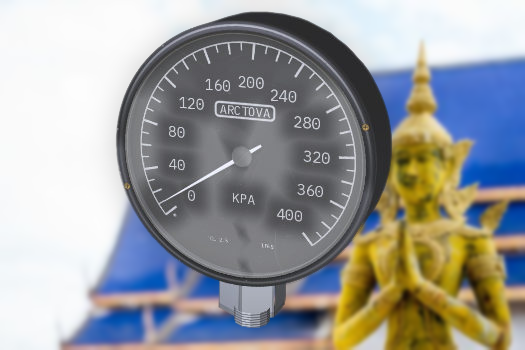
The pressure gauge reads {"value": 10, "unit": "kPa"}
